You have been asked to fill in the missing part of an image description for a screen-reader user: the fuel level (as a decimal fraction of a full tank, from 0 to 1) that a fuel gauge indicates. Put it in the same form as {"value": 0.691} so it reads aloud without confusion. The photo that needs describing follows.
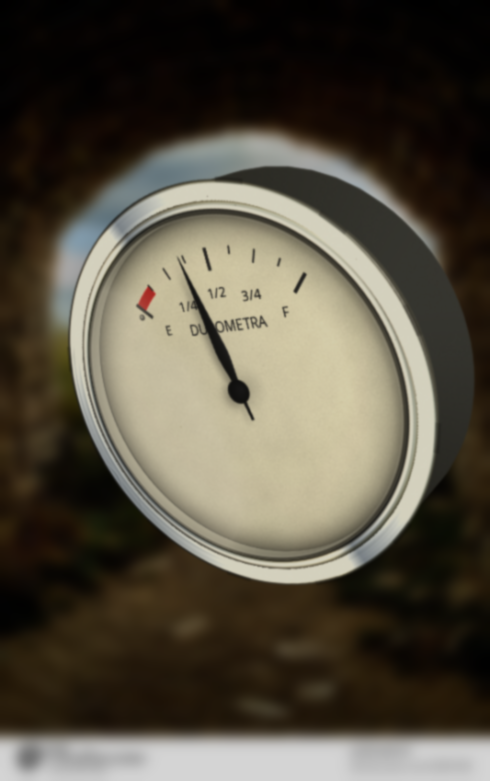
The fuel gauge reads {"value": 0.375}
